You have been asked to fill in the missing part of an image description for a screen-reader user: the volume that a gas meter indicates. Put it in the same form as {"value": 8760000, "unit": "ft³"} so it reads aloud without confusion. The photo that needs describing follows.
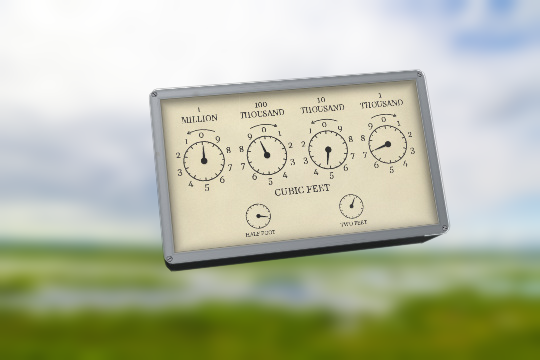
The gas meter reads {"value": 994700, "unit": "ft³"}
